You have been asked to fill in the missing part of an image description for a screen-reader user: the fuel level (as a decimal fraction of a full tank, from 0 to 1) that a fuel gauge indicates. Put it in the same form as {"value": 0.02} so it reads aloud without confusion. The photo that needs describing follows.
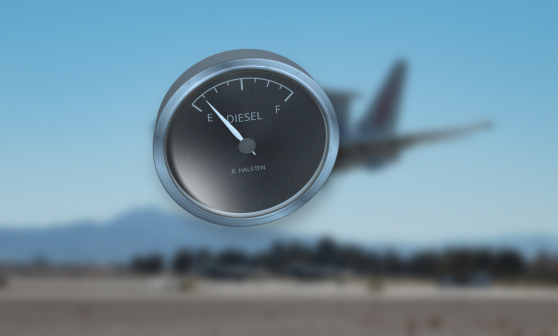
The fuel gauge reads {"value": 0.125}
